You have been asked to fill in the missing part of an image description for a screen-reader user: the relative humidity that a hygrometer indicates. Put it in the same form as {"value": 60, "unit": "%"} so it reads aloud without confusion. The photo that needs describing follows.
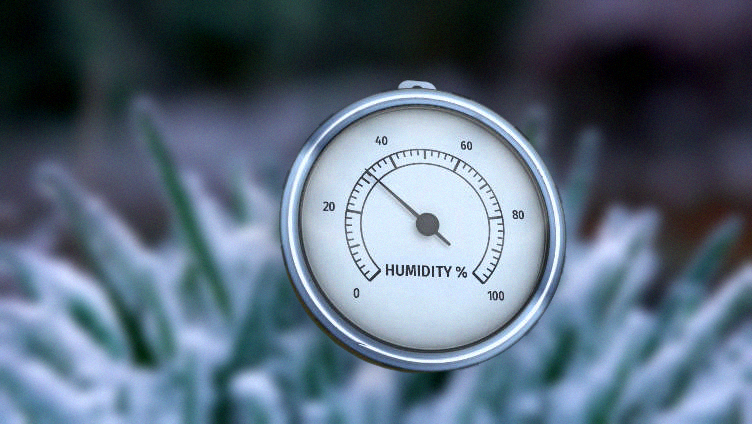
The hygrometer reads {"value": 32, "unit": "%"}
